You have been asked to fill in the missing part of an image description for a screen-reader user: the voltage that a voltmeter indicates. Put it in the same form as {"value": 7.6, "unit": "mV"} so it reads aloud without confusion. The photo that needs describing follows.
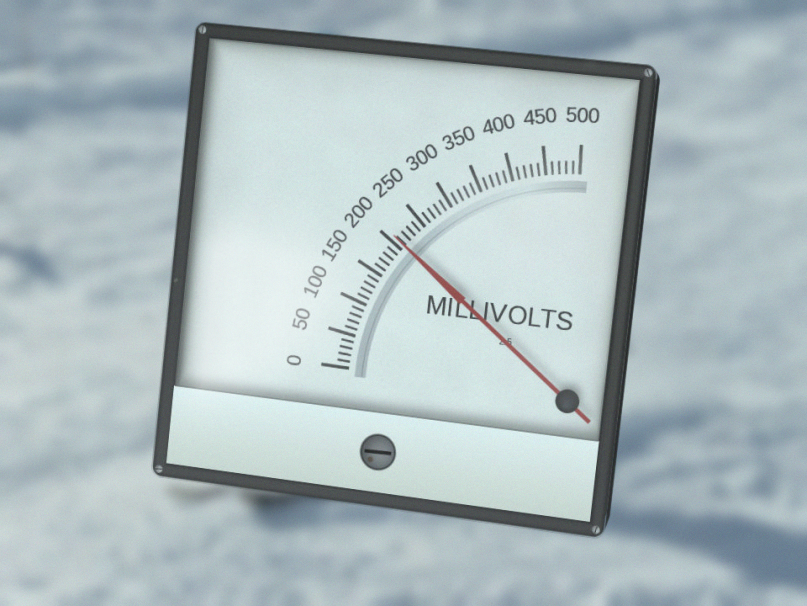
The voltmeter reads {"value": 210, "unit": "mV"}
